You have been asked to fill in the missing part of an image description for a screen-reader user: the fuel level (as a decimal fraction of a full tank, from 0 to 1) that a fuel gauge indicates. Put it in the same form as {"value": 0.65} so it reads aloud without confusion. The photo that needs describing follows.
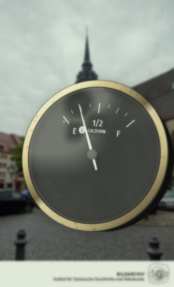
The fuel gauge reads {"value": 0.25}
